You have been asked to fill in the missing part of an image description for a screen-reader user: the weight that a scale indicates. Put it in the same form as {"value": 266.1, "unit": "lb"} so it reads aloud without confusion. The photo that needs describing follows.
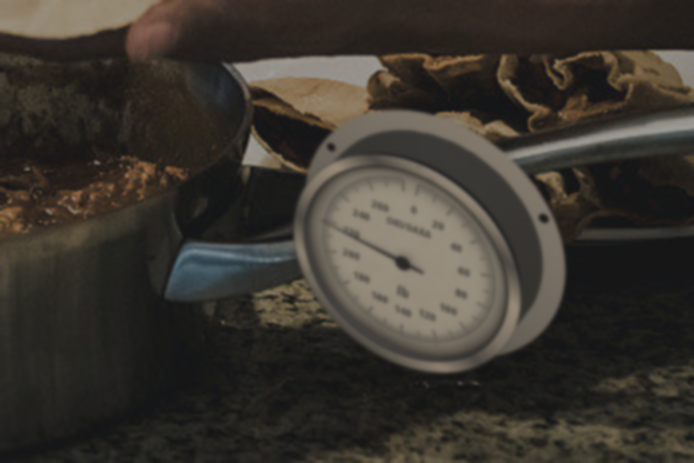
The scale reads {"value": 220, "unit": "lb"}
